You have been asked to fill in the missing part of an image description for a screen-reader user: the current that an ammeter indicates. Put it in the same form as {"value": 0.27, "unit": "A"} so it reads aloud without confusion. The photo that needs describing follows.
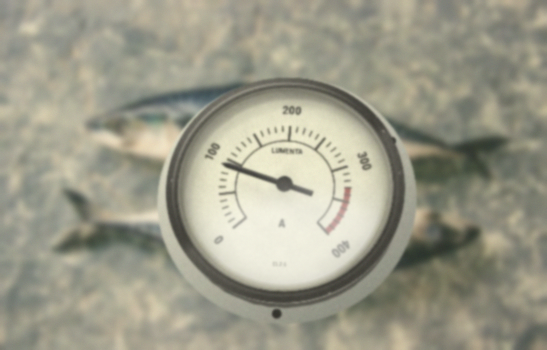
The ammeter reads {"value": 90, "unit": "A"}
